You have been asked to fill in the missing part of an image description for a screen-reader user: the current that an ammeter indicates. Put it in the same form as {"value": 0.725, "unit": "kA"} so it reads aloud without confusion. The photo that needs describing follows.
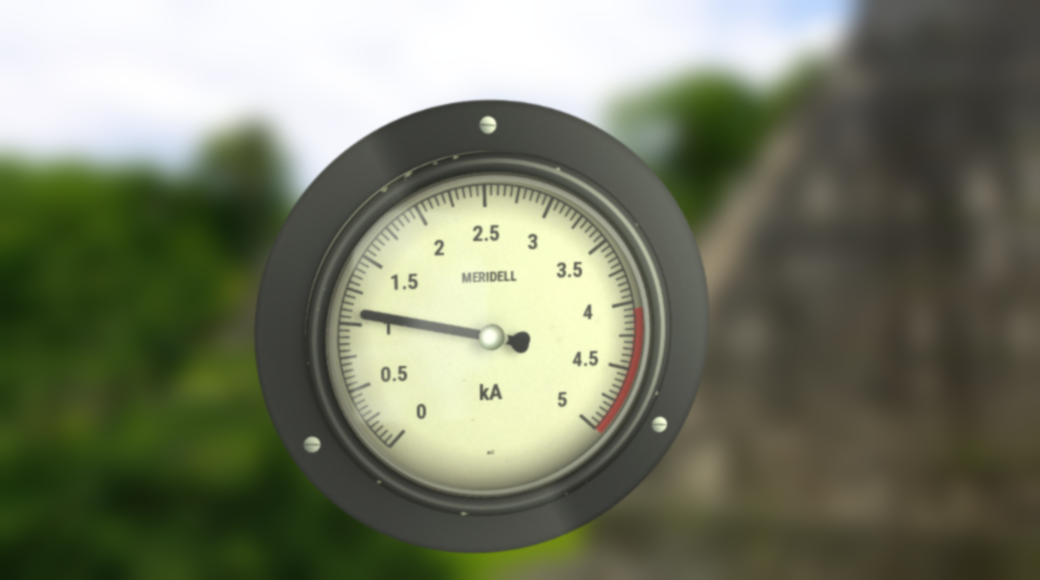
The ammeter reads {"value": 1.1, "unit": "kA"}
